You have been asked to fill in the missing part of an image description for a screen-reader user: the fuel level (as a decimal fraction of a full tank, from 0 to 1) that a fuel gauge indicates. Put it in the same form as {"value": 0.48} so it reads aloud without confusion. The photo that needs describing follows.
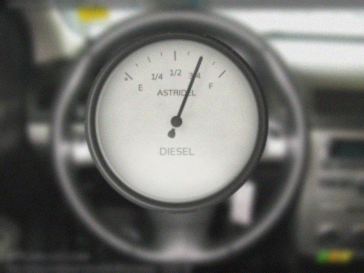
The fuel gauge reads {"value": 0.75}
